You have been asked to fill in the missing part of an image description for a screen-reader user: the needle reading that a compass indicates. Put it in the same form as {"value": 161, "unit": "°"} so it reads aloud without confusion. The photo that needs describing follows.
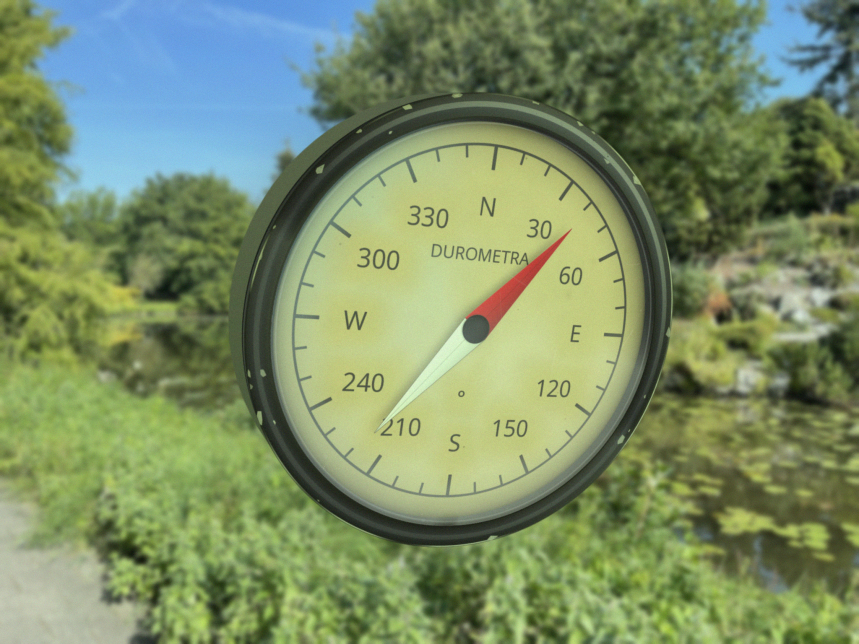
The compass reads {"value": 40, "unit": "°"}
